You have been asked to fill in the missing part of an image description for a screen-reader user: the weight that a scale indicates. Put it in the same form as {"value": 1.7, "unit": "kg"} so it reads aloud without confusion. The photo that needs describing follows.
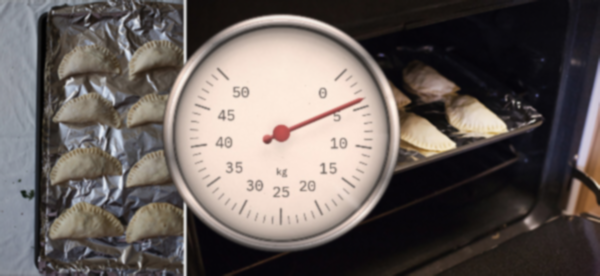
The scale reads {"value": 4, "unit": "kg"}
